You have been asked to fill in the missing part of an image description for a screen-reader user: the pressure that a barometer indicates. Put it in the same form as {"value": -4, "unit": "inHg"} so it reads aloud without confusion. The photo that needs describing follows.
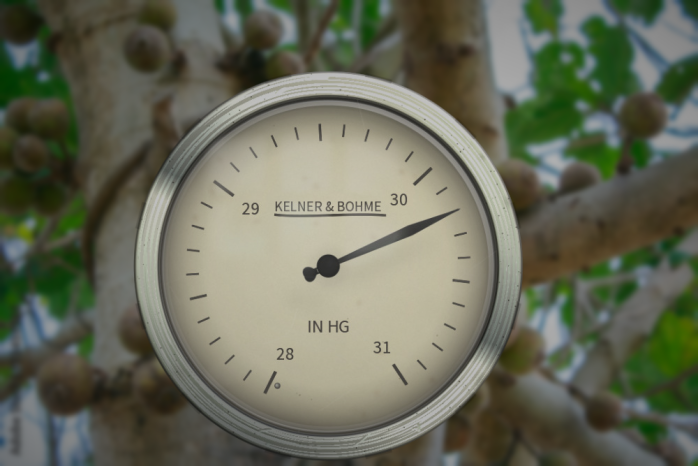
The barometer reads {"value": 30.2, "unit": "inHg"}
